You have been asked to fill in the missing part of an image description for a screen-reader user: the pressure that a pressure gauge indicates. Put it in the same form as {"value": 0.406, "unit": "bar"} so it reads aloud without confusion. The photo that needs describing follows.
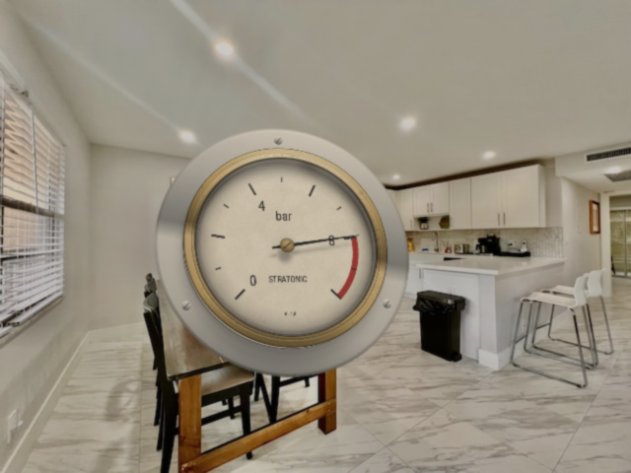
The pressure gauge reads {"value": 8, "unit": "bar"}
